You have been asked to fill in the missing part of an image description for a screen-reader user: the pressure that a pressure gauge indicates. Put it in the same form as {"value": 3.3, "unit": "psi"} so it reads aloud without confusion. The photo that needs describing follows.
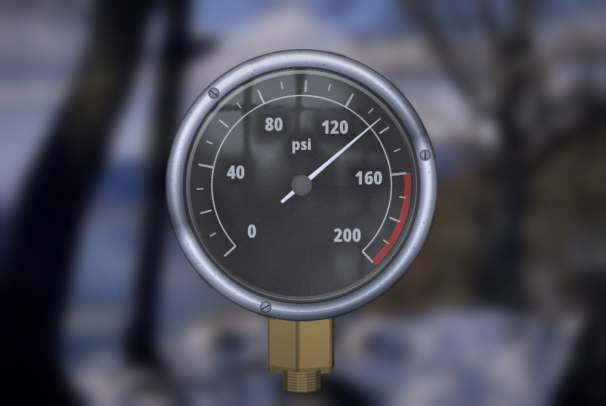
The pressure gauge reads {"value": 135, "unit": "psi"}
